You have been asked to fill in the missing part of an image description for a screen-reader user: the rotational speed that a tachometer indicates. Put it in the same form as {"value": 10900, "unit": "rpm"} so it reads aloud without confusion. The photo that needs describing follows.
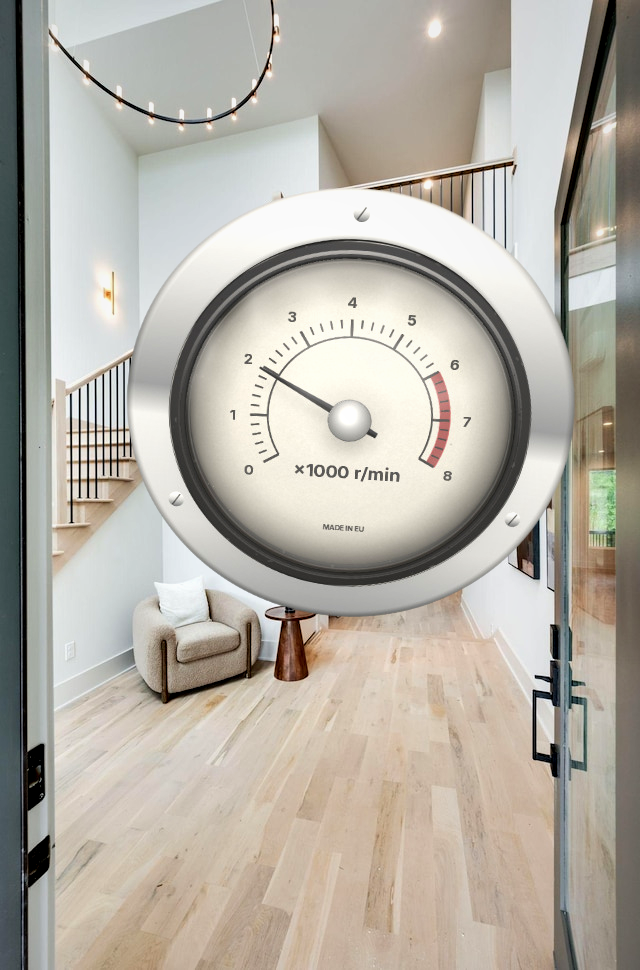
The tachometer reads {"value": 2000, "unit": "rpm"}
